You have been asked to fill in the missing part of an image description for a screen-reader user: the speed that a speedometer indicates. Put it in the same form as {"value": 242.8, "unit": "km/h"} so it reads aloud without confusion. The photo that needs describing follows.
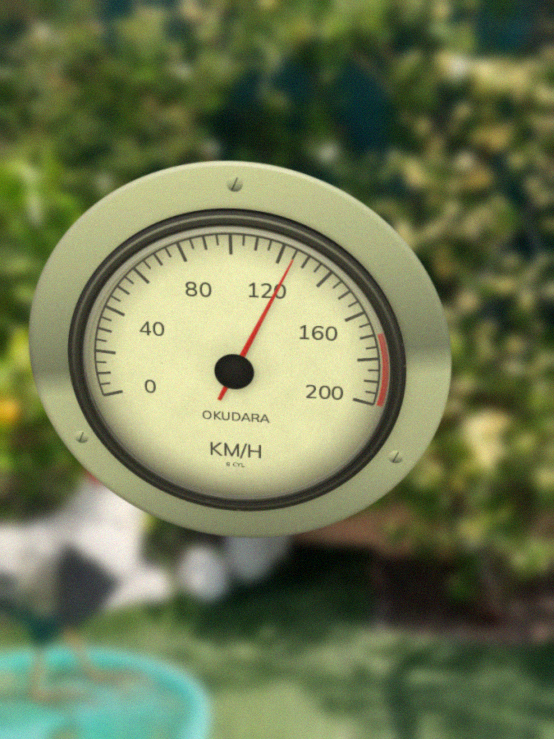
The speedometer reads {"value": 125, "unit": "km/h"}
